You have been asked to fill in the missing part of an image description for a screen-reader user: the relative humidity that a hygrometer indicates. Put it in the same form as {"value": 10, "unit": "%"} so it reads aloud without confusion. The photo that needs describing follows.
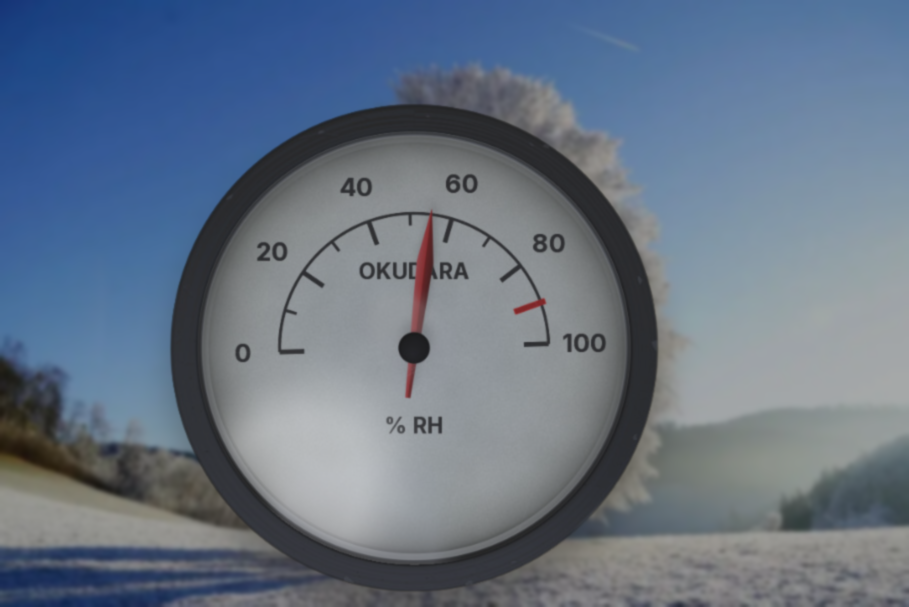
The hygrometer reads {"value": 55, "unit": "%"}
